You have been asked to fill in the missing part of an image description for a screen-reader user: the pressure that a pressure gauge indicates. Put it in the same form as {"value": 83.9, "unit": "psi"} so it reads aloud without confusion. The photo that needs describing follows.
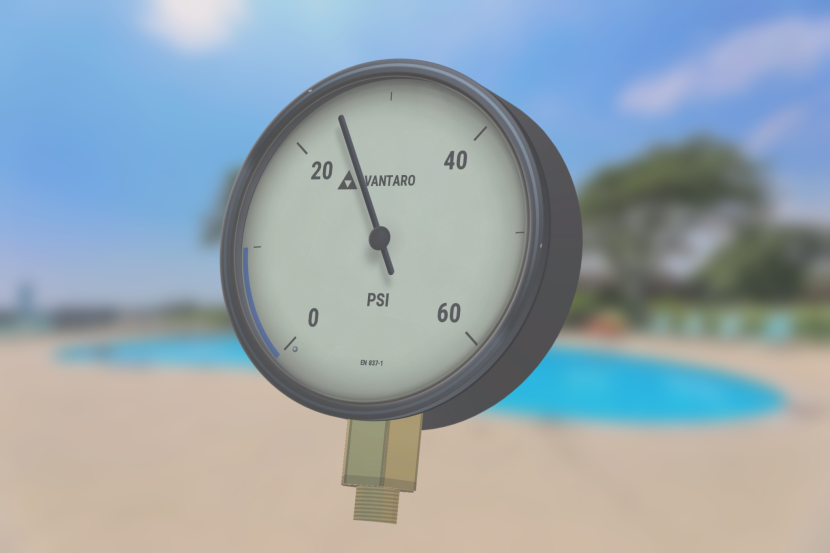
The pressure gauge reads {"value": 25, "unit": "psi"}
